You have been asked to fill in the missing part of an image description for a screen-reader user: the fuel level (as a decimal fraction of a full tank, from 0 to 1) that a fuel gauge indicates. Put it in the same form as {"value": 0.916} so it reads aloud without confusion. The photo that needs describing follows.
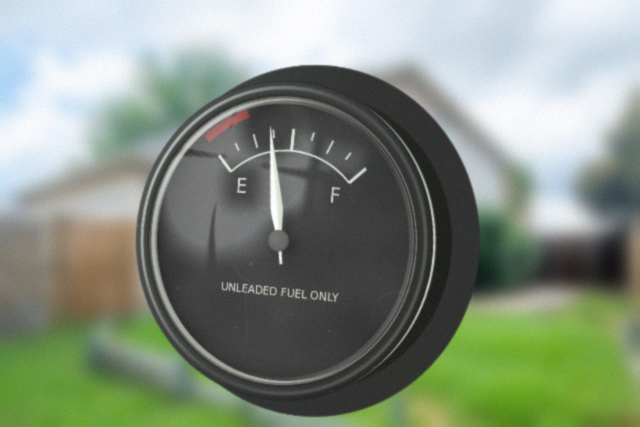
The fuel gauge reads {"value": 0.375}
